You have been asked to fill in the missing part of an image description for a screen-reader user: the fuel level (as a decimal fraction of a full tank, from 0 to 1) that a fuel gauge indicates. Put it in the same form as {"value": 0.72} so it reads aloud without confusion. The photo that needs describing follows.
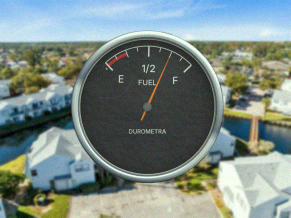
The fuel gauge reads {"value": 0.75}
